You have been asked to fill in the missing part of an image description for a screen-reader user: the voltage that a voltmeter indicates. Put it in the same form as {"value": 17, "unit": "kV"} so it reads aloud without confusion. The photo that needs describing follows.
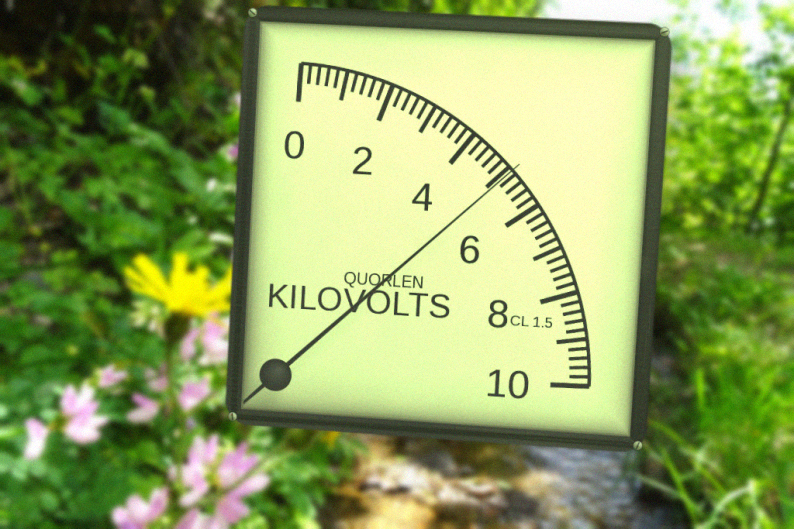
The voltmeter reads {"value": 5.1, "unit": "kV"}
